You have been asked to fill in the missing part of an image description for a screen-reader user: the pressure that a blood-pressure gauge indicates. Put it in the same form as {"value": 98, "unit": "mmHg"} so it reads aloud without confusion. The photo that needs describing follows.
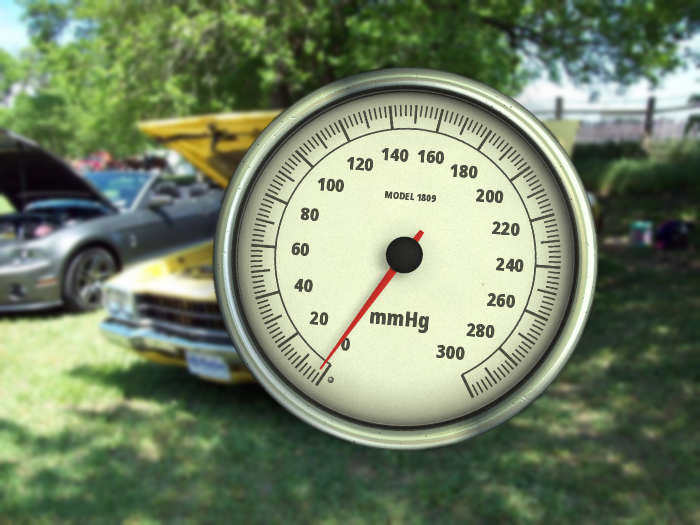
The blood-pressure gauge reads {"value": 2, "unit": "mmHg"}
